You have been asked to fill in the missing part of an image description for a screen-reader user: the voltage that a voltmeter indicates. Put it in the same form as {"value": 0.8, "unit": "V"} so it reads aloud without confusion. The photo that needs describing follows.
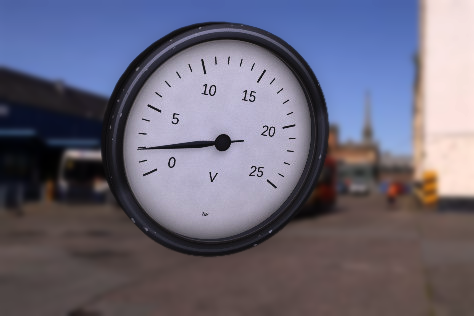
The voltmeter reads {"value": 2, "unit": "V"}
